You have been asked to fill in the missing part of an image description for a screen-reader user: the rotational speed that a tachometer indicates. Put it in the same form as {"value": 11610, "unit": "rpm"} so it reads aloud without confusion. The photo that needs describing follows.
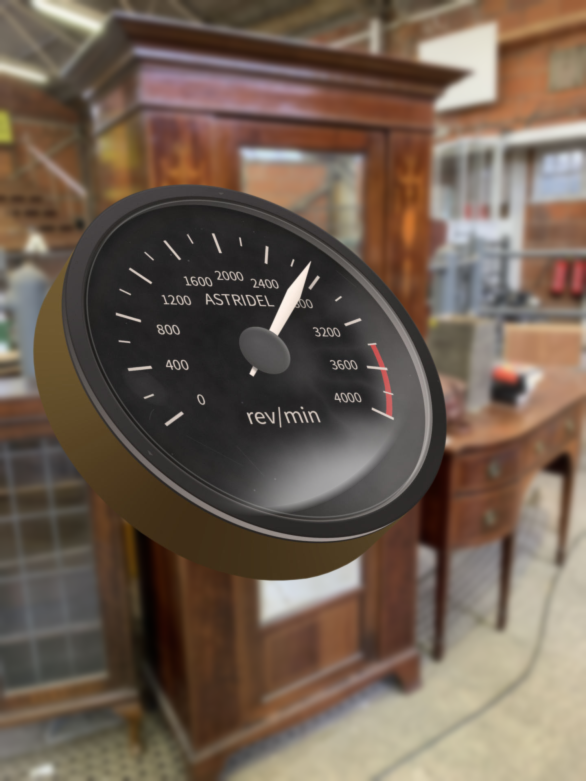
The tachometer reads {"value": 2700, "unit": "rpm"}
